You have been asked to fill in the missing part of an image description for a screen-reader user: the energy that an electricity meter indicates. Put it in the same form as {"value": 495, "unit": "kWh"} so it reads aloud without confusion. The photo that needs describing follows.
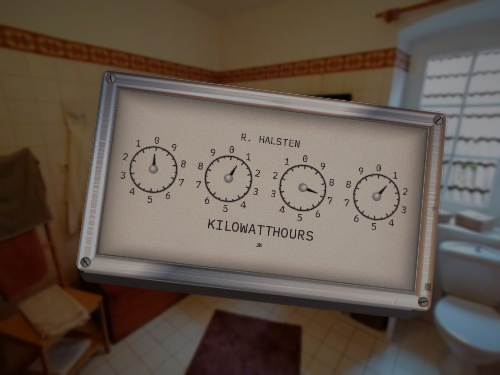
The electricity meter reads {"value": 71, "unit": "kWh"}
